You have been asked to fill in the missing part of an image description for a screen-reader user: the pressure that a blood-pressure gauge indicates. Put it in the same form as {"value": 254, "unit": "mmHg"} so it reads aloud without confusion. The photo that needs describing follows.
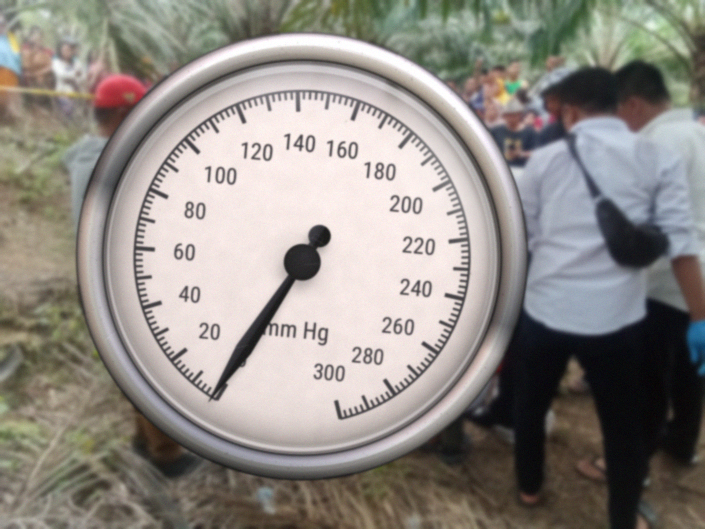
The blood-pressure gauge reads {"value": 2, "unit": "mmHg"}
